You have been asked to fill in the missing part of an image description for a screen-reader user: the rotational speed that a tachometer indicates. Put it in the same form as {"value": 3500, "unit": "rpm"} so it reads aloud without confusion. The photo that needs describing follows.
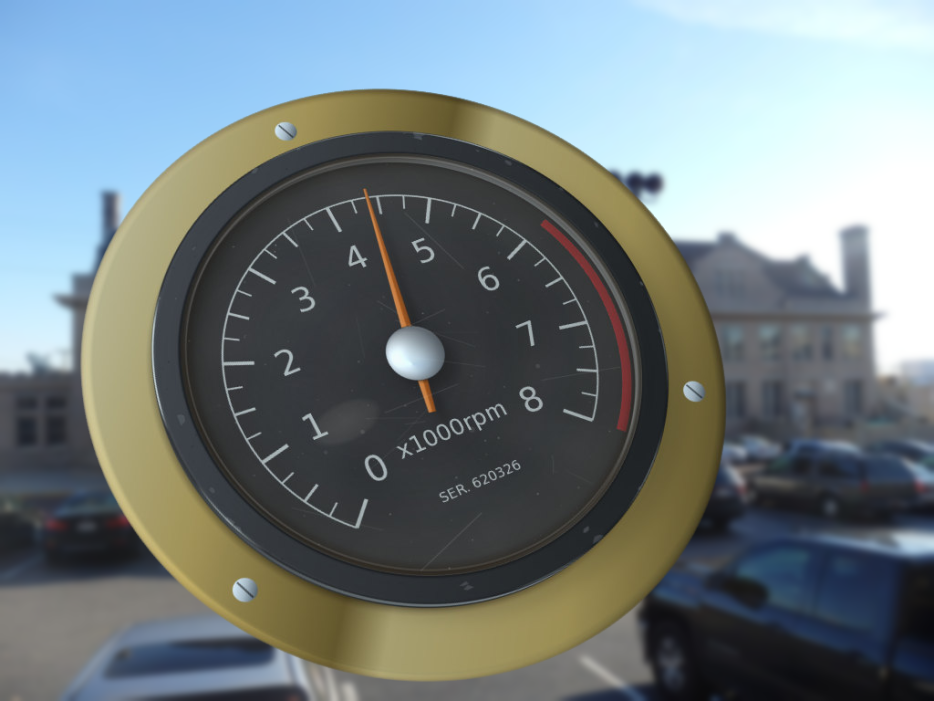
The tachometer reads {"value": 4375, "unit": "rpm"}
